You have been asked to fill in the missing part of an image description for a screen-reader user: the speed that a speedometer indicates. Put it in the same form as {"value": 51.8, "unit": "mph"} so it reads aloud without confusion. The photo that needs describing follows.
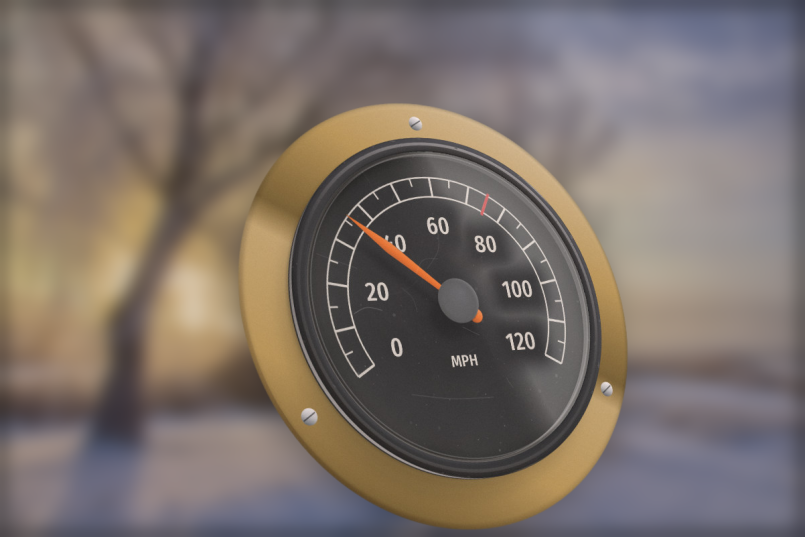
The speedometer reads {"value": 35, "unit": "mph"}
